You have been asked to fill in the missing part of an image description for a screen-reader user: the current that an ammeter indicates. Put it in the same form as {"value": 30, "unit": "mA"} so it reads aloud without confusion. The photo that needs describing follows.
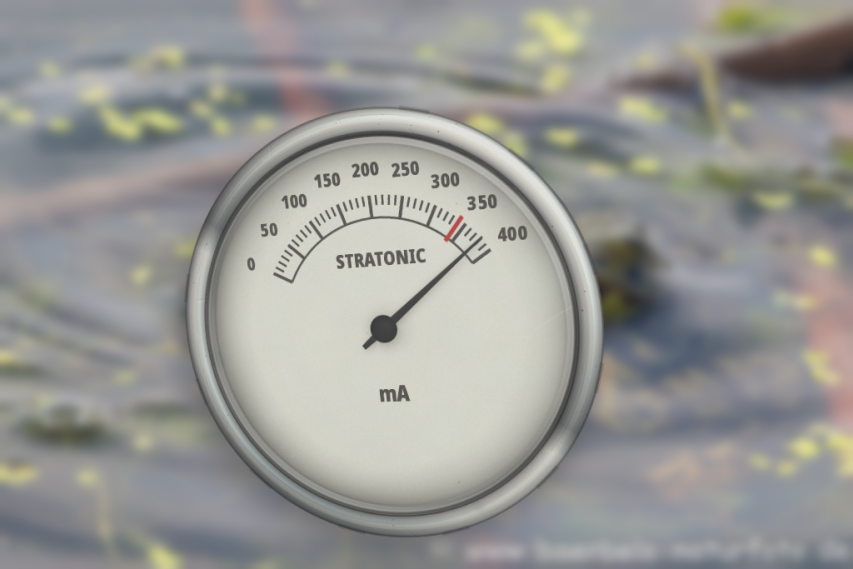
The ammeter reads {"value": 380, "unit": "mA"}
